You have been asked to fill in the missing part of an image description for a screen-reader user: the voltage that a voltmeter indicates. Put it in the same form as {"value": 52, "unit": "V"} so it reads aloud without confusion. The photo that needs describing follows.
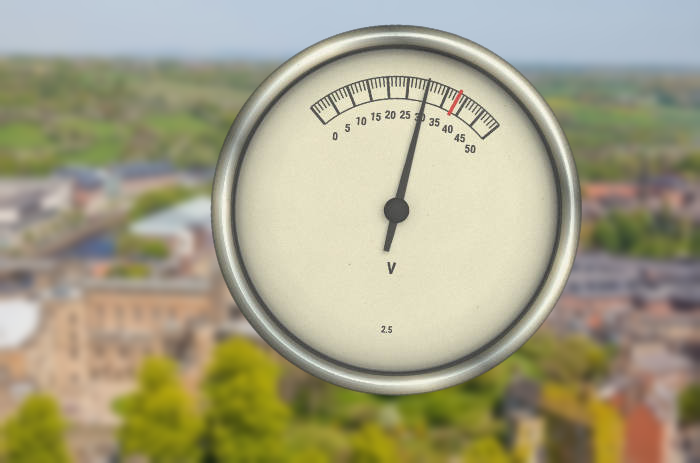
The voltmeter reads {"value": 30, "unit": "V"}
